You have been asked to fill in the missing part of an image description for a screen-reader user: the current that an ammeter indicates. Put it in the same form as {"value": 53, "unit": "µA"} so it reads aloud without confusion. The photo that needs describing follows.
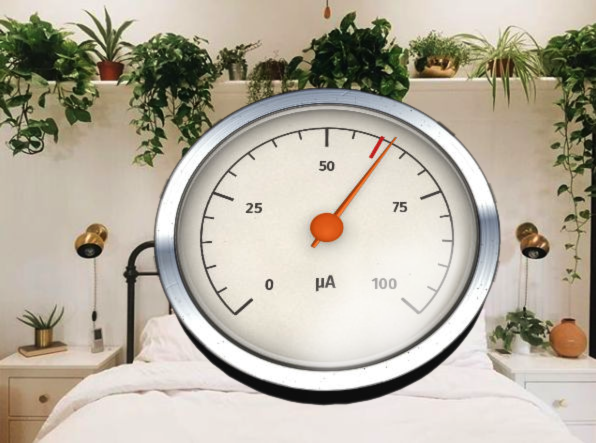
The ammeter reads {"value": 62.5, "unit": "µA"}
